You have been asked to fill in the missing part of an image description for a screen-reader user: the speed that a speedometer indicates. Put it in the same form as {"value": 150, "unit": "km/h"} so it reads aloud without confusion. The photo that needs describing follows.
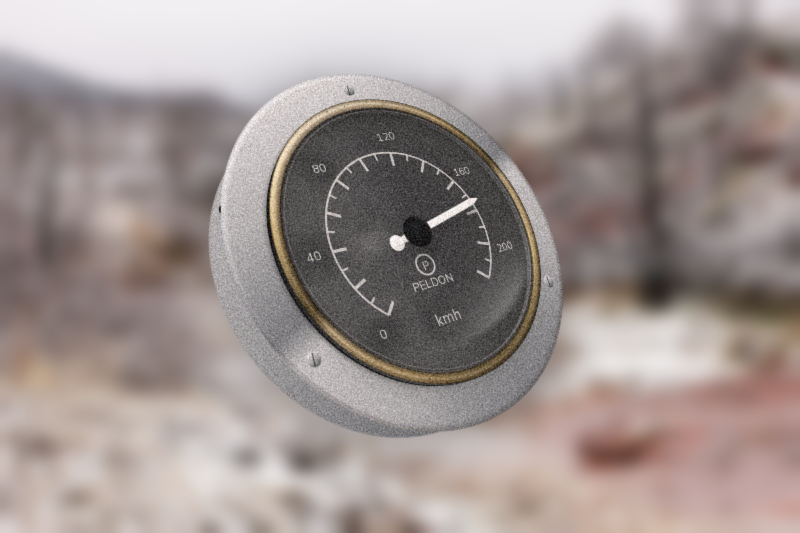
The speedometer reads {"value": 175, "unit": "km/h"}
